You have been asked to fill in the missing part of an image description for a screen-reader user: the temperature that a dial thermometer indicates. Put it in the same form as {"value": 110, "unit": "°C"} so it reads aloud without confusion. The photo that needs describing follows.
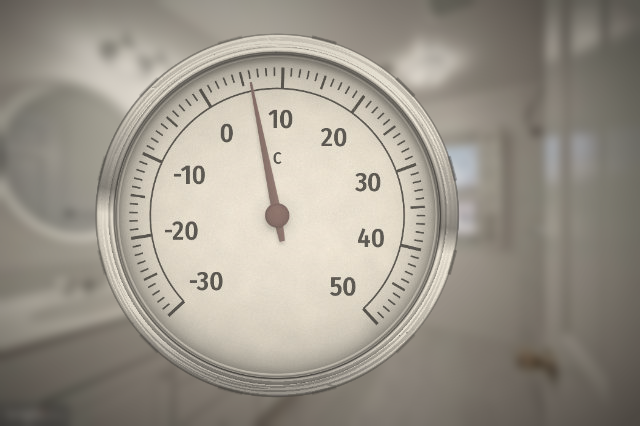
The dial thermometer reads {"value": 6, "unit": "°C"}
